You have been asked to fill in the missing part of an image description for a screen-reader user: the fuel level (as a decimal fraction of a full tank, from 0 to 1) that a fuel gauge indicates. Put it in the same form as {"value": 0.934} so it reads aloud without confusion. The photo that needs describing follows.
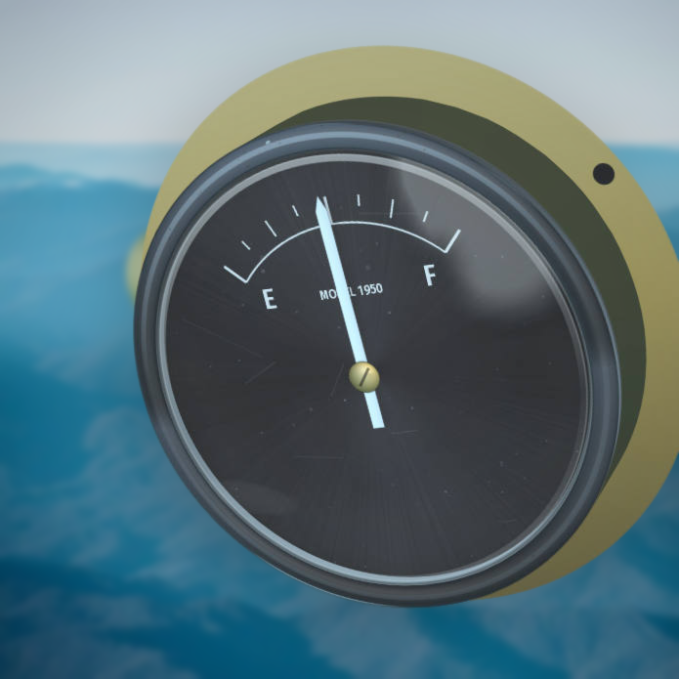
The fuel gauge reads {"value": 0.5}
